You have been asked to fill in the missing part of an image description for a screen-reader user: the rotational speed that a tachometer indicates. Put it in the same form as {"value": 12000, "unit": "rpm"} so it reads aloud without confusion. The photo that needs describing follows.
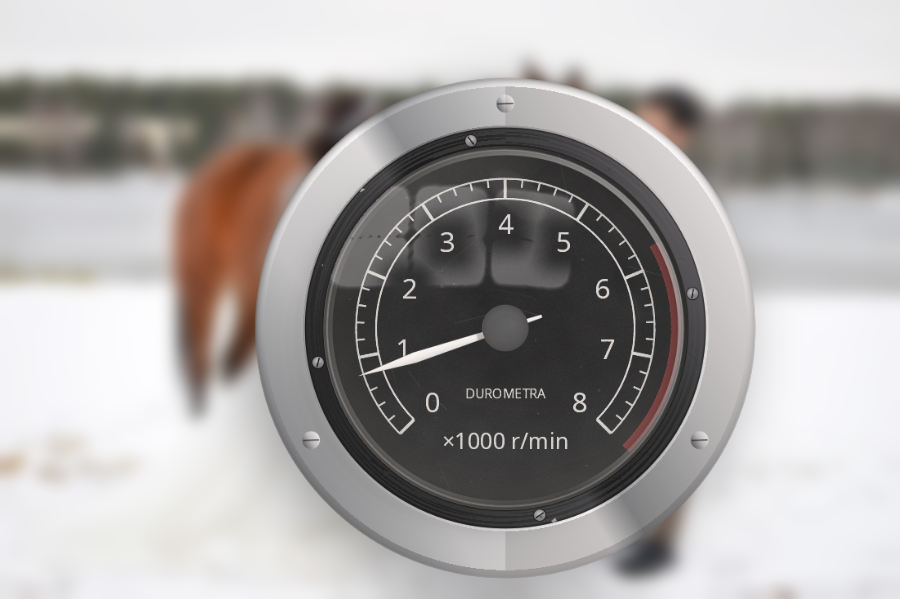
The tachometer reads {"value": 800, "unit": "rpm"}
